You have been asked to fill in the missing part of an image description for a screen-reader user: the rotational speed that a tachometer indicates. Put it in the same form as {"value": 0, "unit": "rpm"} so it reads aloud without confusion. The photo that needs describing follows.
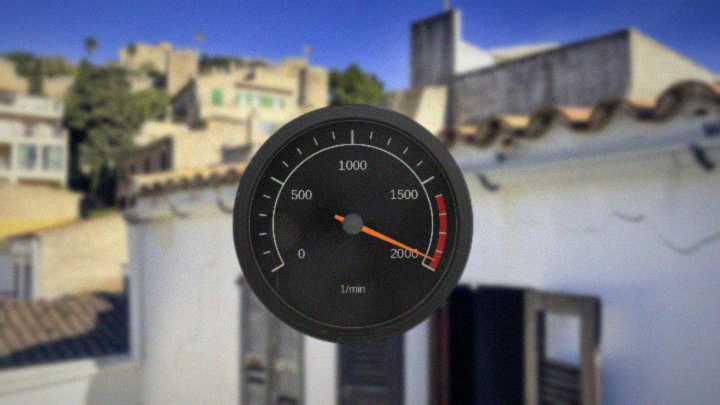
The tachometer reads {"value": 1950, "unit": "rpm"}
